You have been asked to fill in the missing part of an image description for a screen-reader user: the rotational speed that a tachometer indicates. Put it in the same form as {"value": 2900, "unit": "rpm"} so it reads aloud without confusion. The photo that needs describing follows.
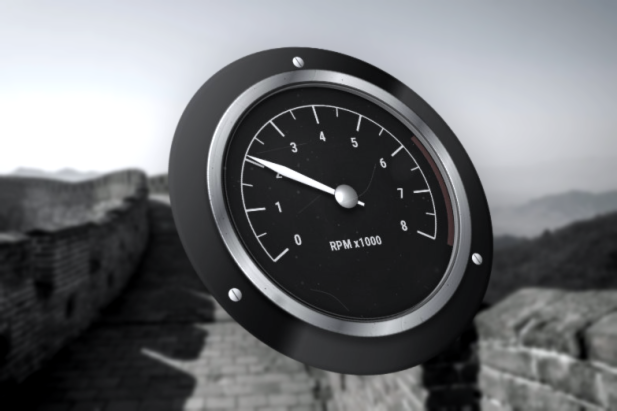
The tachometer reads {"value": 2000, "unit": "rpm"}
